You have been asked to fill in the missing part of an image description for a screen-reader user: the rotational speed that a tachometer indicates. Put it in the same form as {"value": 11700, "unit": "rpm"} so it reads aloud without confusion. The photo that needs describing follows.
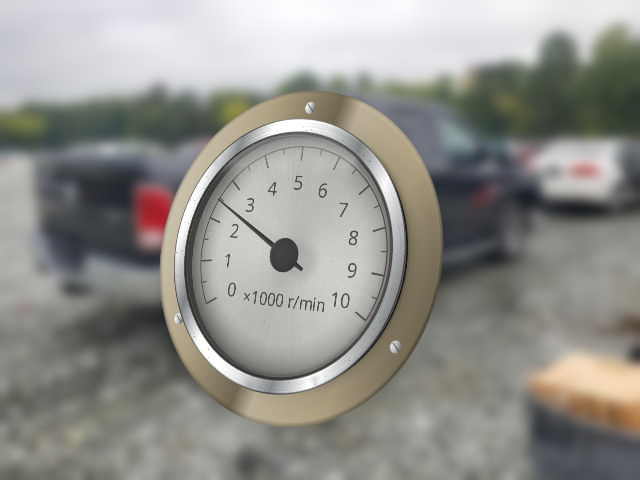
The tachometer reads {"value": 2500, "unit": "rpm"}
